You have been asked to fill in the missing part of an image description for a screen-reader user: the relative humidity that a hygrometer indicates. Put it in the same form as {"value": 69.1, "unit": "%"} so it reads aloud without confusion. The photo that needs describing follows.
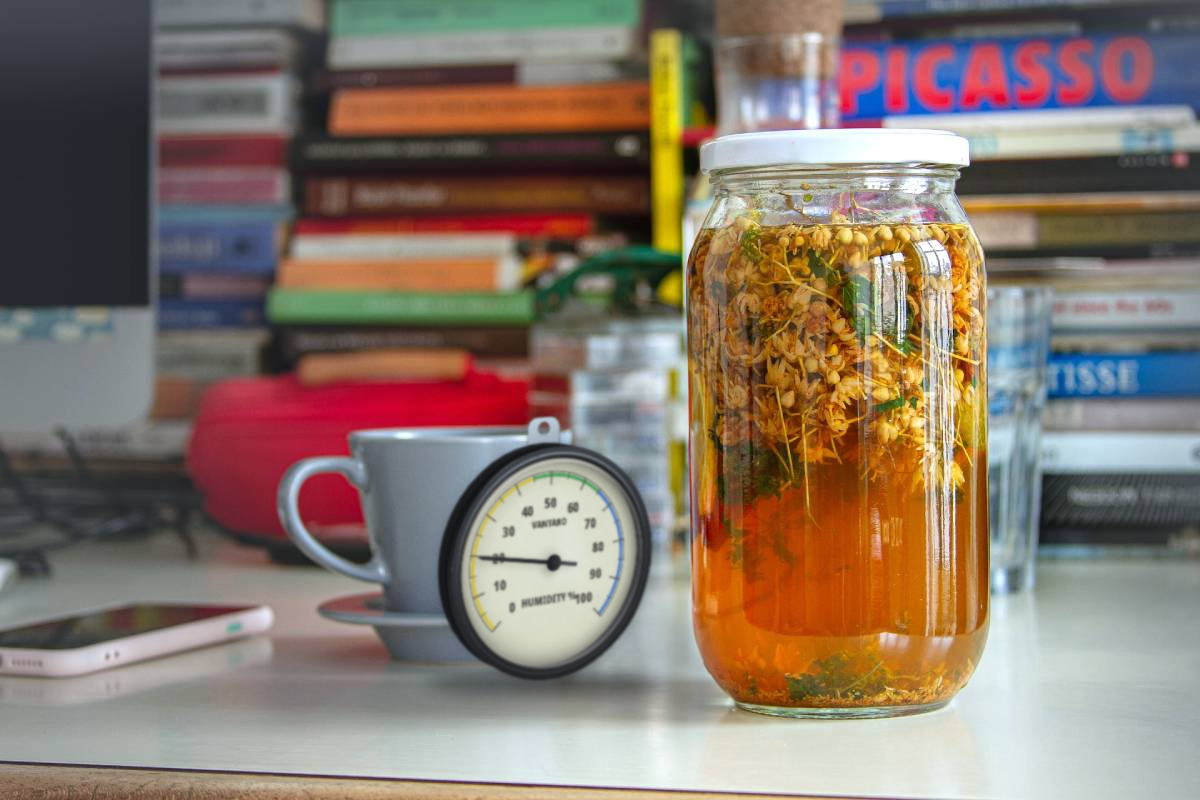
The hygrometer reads {"value": 20, "unit": "%"}
